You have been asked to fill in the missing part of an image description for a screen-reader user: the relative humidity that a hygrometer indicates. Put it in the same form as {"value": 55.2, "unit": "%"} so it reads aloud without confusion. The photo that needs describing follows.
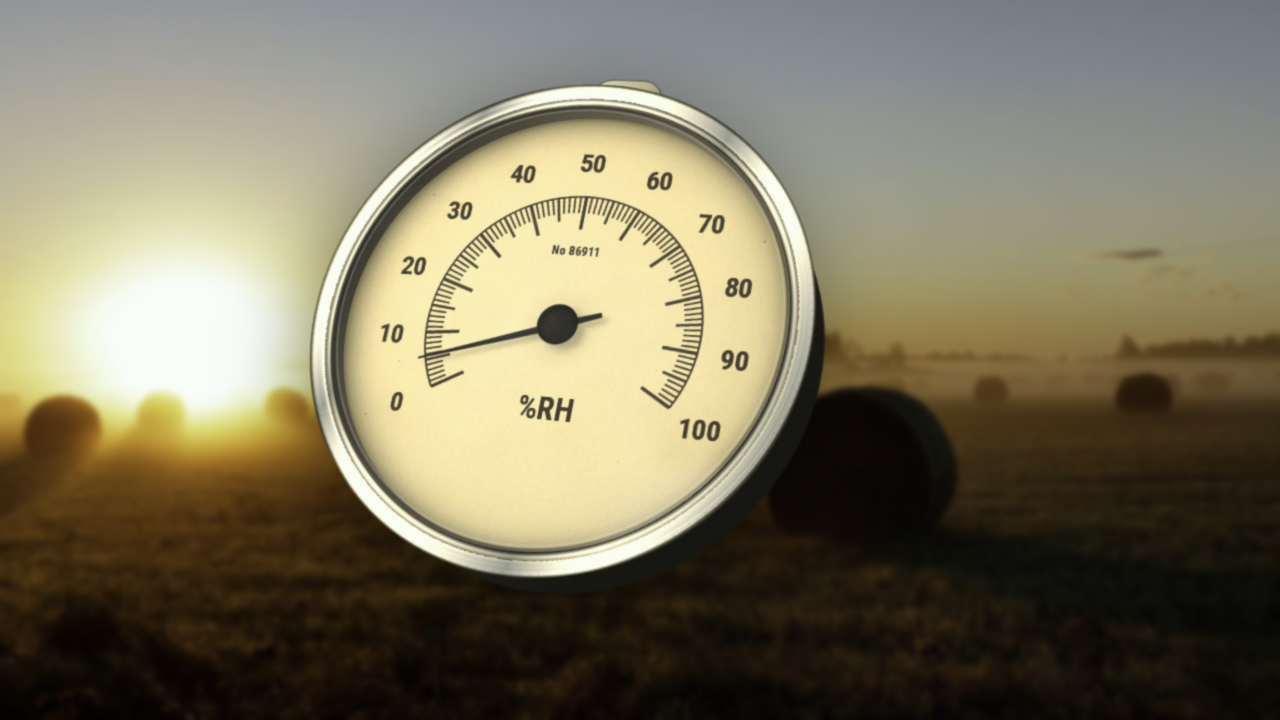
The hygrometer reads {"value": 5, "unit": "%"}
